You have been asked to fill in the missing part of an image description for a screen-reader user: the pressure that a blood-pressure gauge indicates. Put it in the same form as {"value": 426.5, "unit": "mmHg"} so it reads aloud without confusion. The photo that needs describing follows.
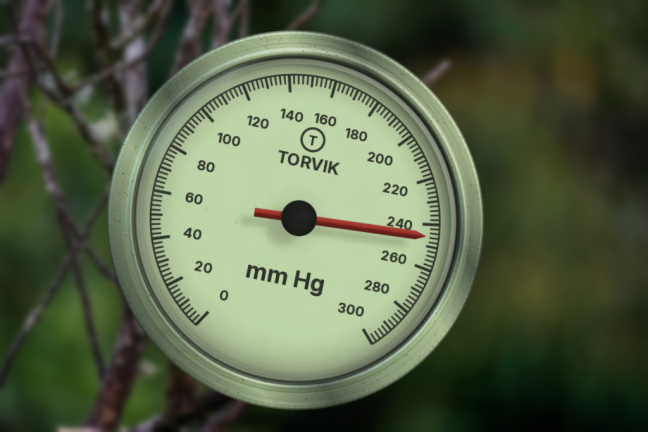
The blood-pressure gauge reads {"value": 246, "unit": "mmHg"}
